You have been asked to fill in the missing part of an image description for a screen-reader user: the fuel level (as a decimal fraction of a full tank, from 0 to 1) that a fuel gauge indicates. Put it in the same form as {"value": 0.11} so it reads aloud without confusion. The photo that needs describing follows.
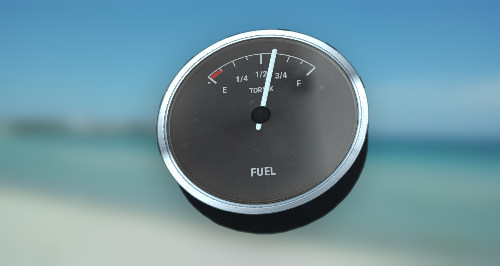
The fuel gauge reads {"value": 0.625}
